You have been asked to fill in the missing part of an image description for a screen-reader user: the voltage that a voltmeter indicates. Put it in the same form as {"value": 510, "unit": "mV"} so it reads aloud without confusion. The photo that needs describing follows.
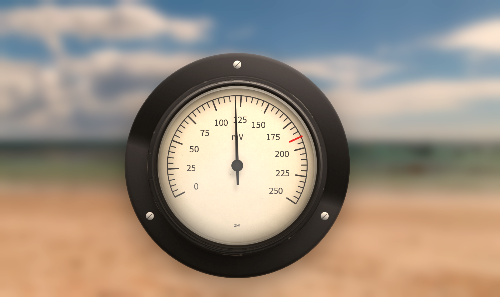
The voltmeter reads {"value": 120, "unit": "mV"}
